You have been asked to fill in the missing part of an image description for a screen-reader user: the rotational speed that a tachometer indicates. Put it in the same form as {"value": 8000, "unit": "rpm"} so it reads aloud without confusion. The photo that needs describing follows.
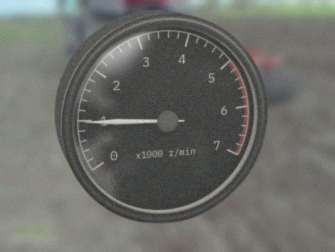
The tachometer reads {"value": 1000, "unit": "rpm"}
